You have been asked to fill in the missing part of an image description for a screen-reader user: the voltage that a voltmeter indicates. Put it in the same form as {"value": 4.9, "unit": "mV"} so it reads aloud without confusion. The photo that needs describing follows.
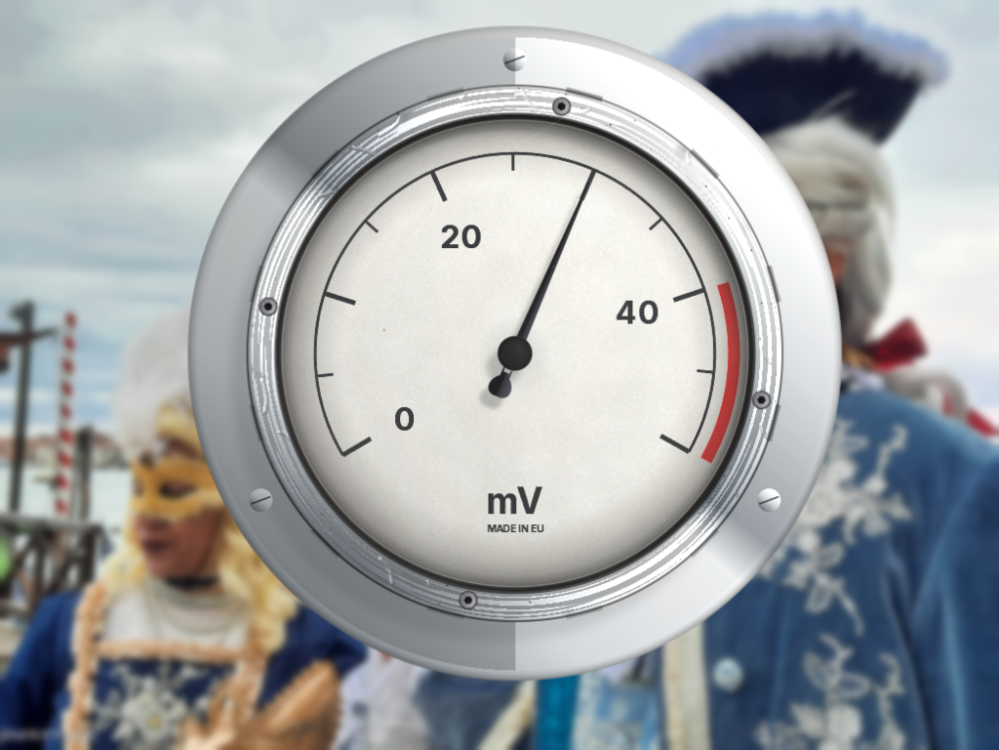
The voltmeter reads {"value": 30, "unit": "mV"}
